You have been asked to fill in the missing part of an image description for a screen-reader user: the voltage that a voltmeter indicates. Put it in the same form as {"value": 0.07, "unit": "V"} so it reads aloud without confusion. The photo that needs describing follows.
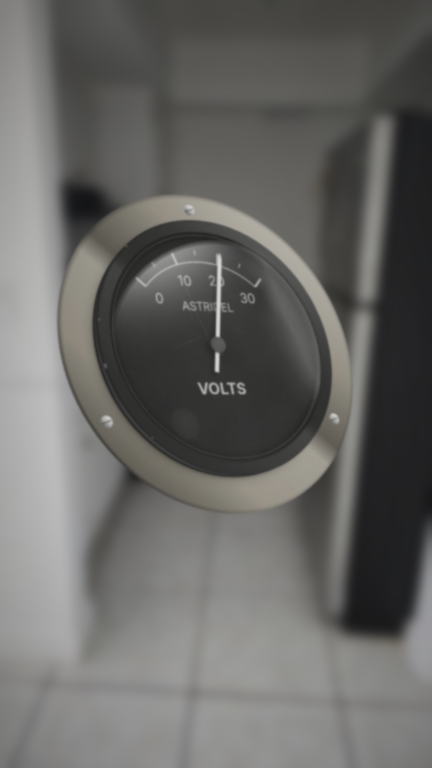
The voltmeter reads {"value": 20, "unit": "V"}
